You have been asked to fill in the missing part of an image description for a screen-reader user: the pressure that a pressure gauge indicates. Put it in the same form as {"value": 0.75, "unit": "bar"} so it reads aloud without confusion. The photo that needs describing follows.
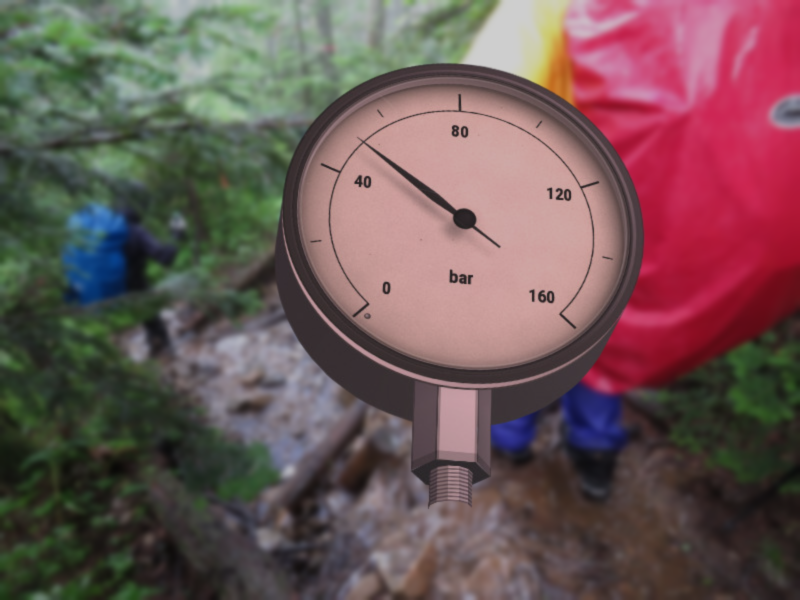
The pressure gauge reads {"value": 50, "unit": "bar"}
